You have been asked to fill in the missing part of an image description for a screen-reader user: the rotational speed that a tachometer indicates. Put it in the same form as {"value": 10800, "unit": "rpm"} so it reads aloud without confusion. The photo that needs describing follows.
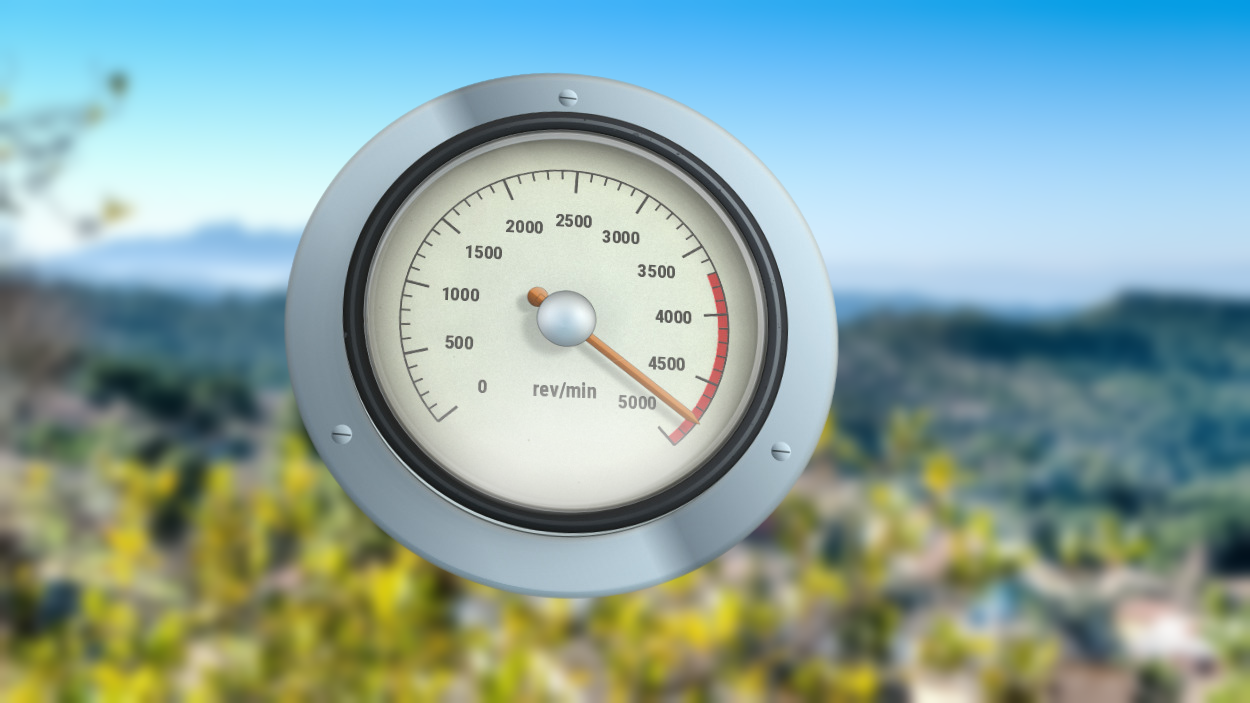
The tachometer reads {"value": 4800, "unit": "rpm"}
